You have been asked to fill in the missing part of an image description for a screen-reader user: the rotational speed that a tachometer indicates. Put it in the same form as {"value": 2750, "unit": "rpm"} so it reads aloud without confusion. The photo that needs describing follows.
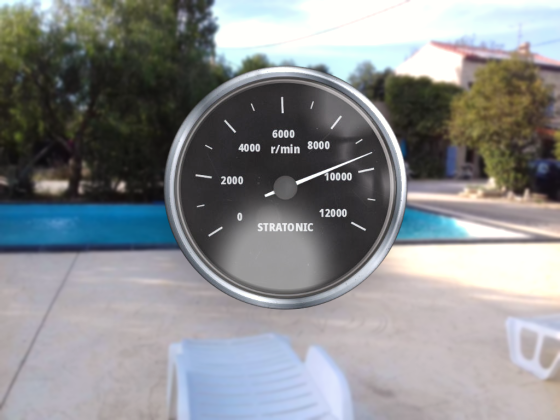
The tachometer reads {"value": 9500, "unit": "rpm"}
